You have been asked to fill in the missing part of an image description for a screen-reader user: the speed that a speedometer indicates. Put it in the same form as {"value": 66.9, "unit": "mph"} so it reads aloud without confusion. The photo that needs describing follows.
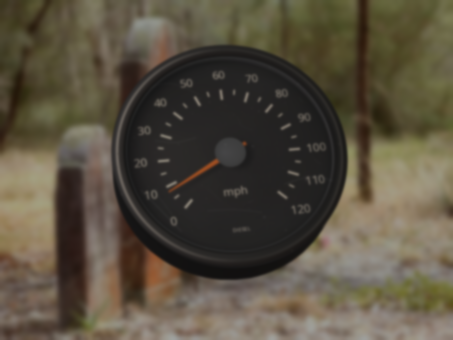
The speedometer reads {"value": 7.5, "unit": "mph"}
